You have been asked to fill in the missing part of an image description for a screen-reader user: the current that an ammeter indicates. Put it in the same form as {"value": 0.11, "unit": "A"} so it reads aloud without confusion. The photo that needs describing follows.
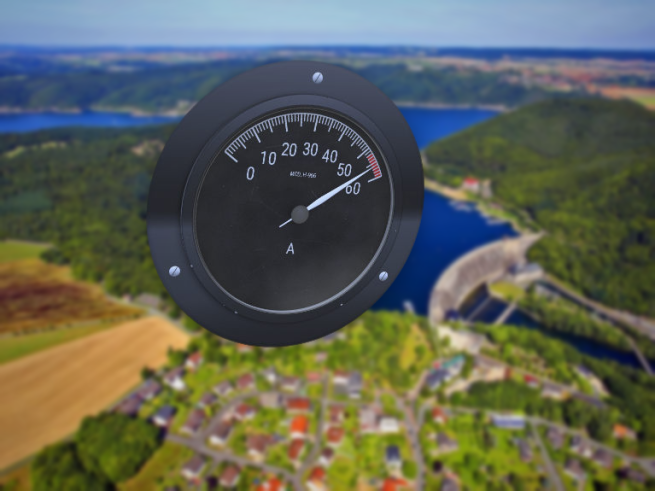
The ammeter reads {"value": 55, "unit": "A"}
